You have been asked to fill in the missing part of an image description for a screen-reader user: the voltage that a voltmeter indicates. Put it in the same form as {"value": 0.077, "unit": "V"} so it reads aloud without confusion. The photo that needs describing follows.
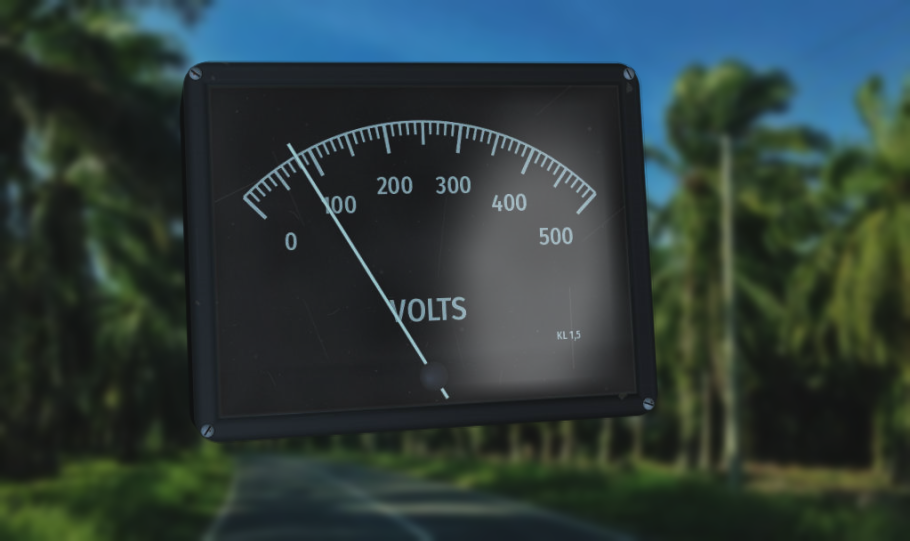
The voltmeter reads {"value": 80, "unit": "V"}
